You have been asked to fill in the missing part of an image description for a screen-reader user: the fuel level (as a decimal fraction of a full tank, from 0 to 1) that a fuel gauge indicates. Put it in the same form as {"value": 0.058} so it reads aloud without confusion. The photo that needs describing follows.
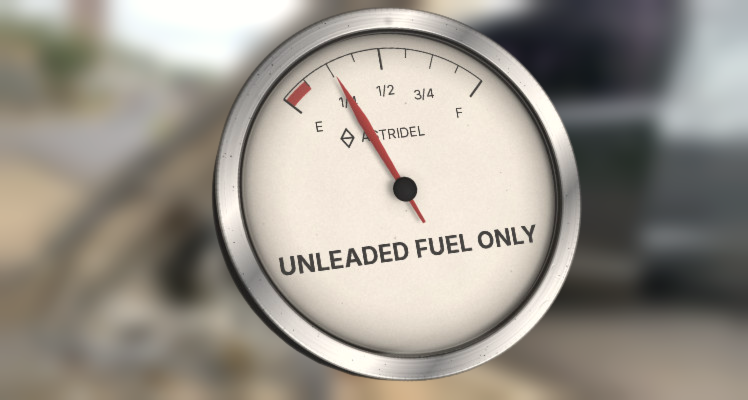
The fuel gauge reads {"value": 0.25}
